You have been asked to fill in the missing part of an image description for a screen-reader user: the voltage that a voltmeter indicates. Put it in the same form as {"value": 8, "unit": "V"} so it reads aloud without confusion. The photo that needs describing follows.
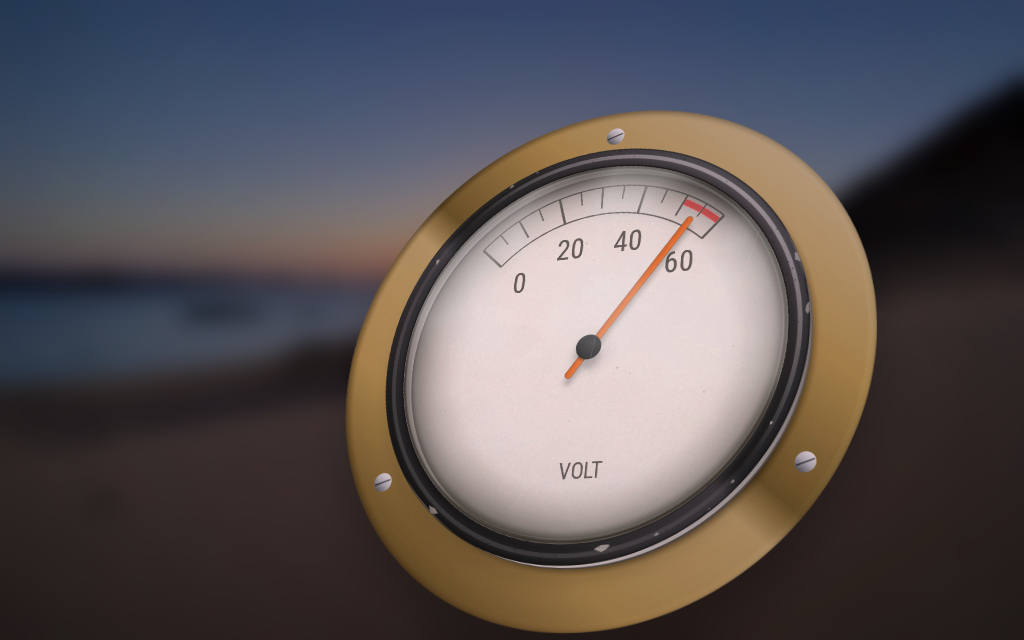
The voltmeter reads {"value": 55, "unit": "V"}
